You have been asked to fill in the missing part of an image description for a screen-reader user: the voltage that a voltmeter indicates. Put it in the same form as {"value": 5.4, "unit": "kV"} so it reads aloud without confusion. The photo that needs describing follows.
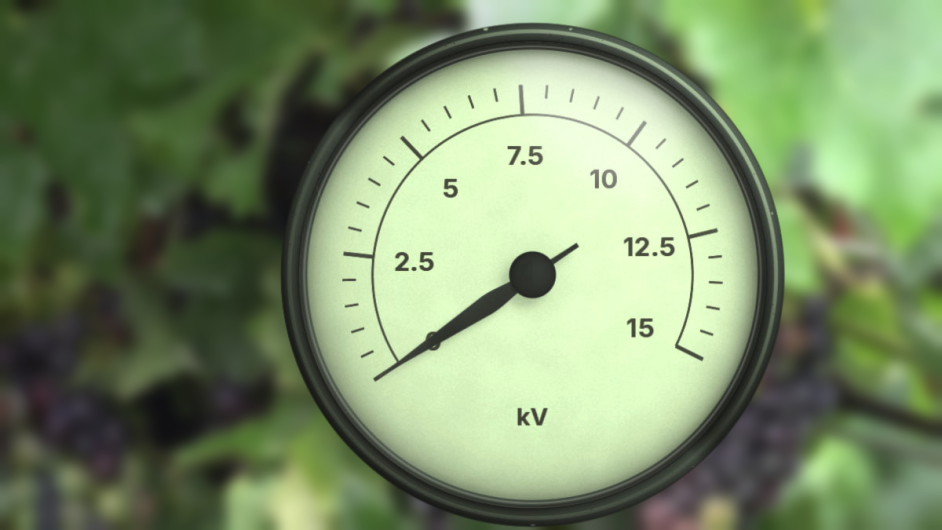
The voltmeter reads {"value": 0, "unit": "kV"}
